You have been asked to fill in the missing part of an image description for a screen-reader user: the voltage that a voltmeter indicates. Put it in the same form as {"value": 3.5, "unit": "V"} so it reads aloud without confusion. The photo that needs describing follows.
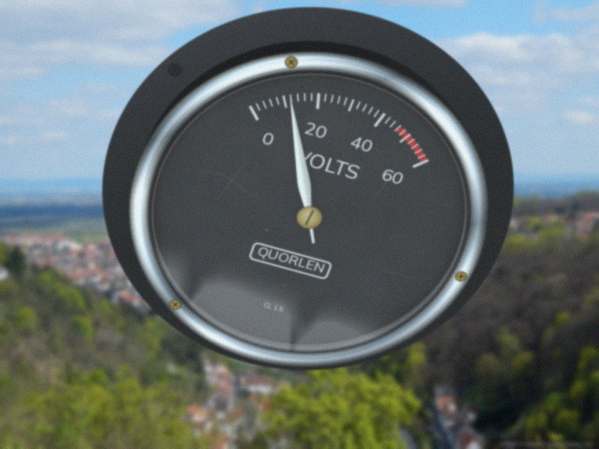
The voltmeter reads {"value": 12, "unit": "V"}
